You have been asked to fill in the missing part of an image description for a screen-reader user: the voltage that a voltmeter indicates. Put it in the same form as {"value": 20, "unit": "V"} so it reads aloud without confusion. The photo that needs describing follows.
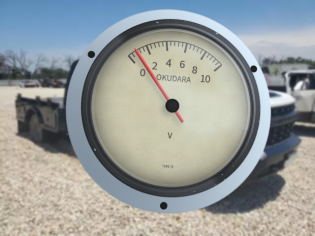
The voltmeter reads {"value": 0.8, "unit": "V"}
